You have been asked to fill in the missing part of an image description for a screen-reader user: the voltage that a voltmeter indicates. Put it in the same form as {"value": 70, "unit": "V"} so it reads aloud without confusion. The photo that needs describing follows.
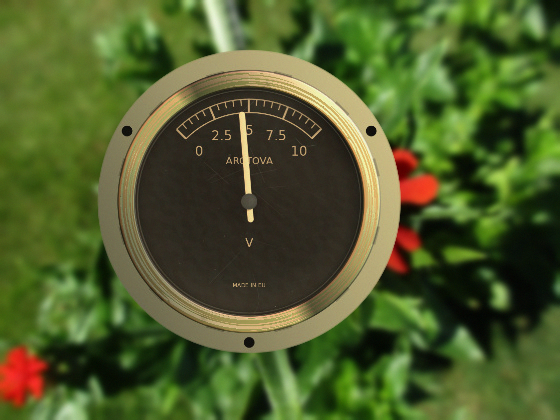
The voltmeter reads {"value": 4.5, "unit": "V"}
